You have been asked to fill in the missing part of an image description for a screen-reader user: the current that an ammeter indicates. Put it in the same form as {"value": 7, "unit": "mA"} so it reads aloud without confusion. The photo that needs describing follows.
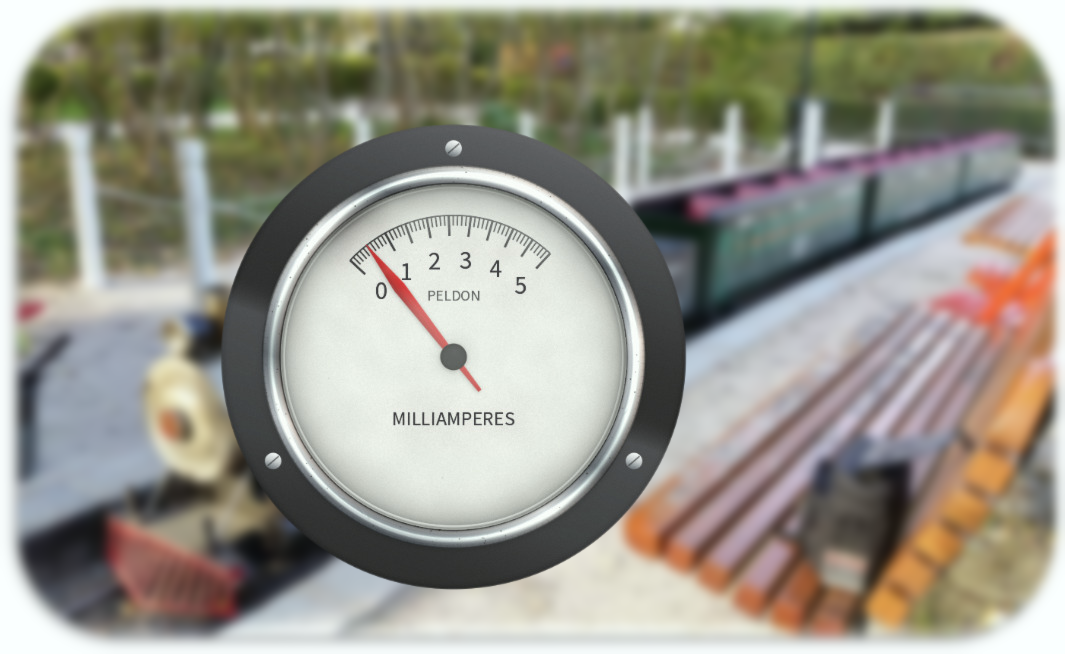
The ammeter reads {"value": 0.5, "unit": "mA"}
